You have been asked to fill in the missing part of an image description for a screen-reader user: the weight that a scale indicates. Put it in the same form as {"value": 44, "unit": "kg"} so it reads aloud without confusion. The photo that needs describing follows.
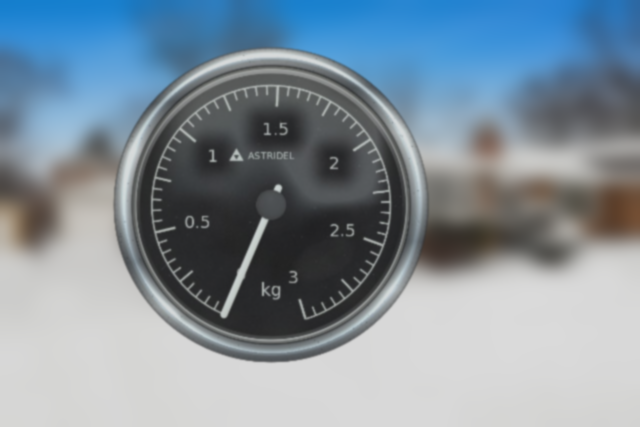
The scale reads {"value": 0, "unit": "kg"}
